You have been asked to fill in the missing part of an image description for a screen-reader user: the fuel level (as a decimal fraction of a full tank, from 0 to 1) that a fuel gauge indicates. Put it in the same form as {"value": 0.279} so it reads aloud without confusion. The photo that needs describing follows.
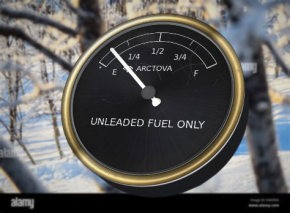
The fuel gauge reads {"value": 0.125}
